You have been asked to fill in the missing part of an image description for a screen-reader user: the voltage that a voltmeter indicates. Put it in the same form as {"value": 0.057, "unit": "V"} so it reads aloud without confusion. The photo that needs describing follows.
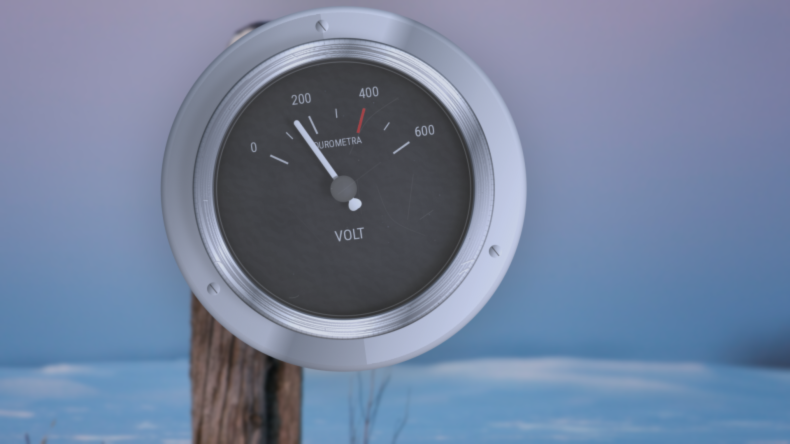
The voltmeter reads {"value": 150, "unit": "V"}
